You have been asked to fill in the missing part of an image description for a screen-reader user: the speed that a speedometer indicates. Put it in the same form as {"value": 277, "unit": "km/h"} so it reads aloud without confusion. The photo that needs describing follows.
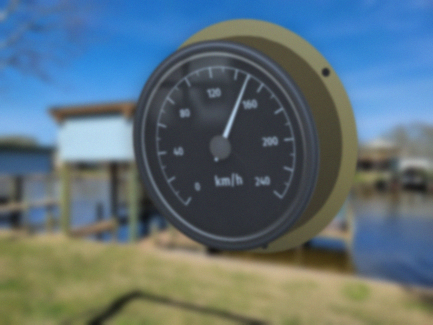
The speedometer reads {"value": 150, "unit": "km/h"}
